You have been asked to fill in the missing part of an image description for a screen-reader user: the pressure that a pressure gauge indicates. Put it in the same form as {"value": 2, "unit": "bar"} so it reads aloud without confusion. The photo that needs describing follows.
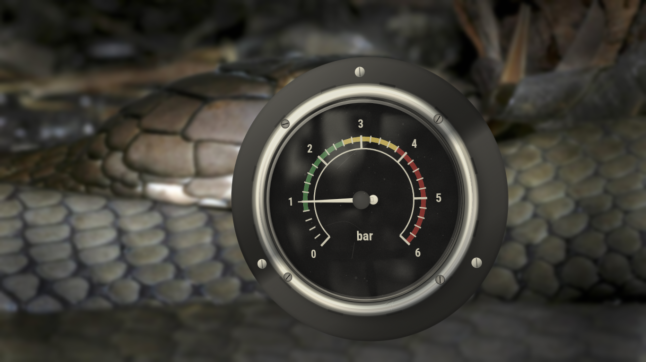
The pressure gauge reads {"value": 1, "unit": "bar"}
